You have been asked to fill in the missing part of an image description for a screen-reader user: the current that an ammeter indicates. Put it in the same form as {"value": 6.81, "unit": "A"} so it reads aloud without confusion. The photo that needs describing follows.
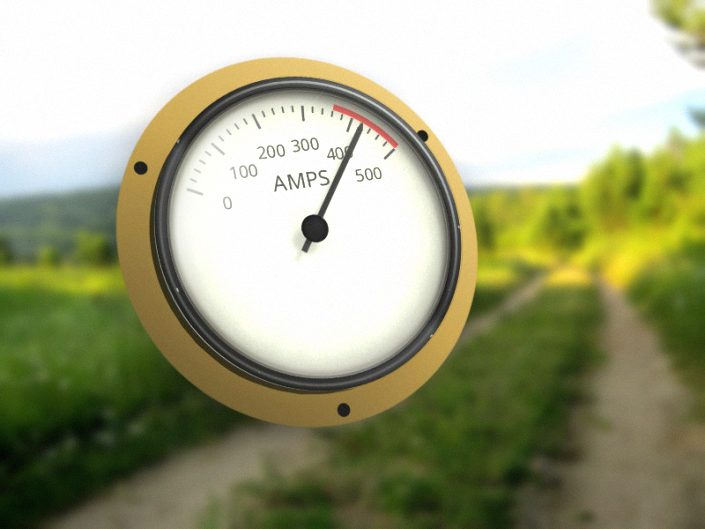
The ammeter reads {"value": 420, "unit": "A"}
